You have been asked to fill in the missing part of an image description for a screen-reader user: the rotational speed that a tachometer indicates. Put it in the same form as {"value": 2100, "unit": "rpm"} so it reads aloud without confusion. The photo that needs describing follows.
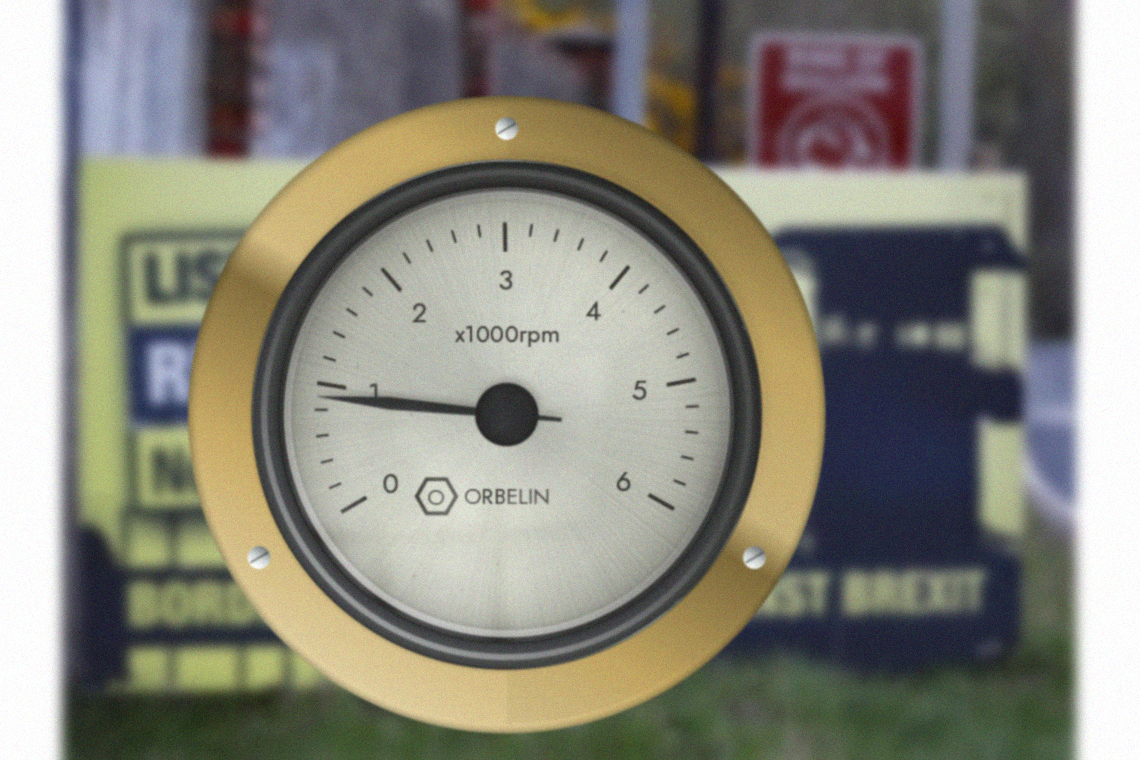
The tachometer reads {"value": 900, "unit": "rpm"}
